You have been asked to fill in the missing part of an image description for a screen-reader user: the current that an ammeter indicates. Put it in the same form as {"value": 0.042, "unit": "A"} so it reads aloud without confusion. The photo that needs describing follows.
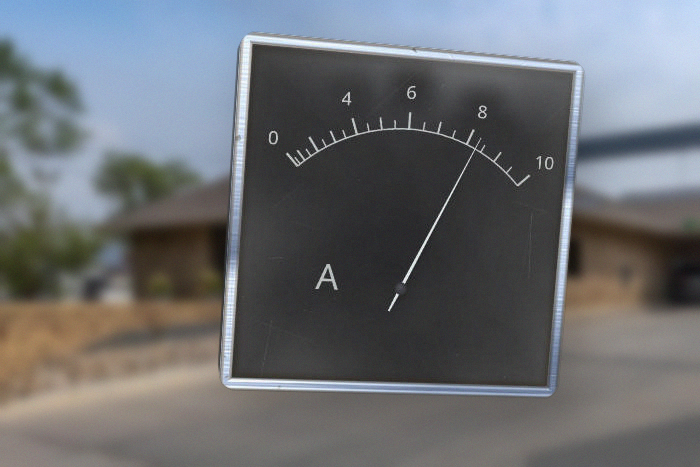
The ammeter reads {"value": 8.25, "unit": "A"}
